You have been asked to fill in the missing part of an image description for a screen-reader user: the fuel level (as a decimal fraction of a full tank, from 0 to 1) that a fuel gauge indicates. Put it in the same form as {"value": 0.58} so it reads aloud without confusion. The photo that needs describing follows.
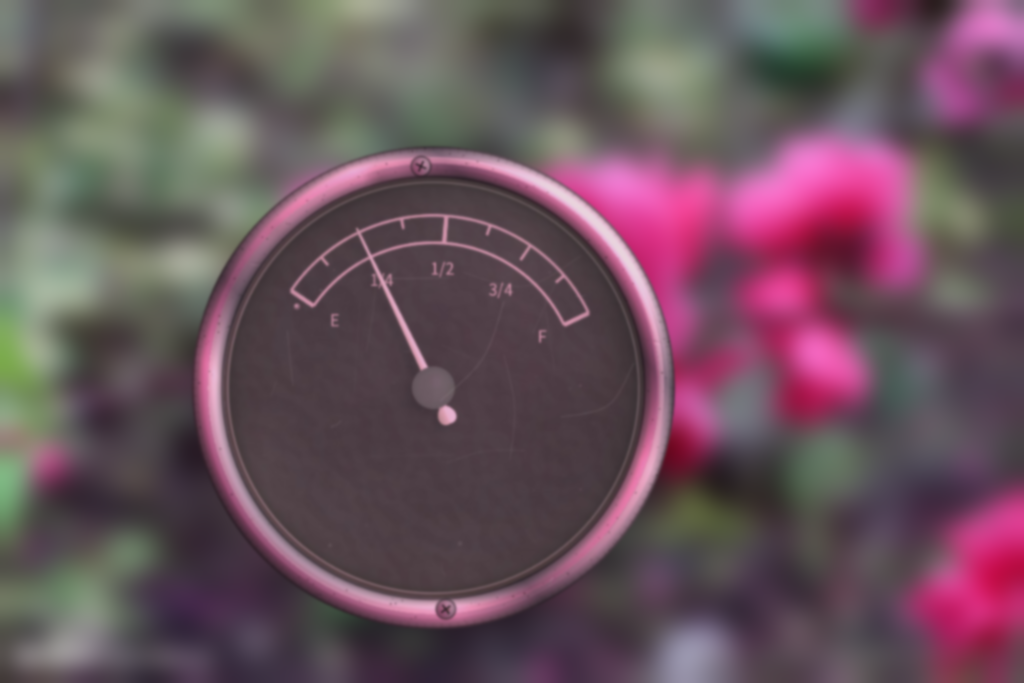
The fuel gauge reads {"value": 0.25}
